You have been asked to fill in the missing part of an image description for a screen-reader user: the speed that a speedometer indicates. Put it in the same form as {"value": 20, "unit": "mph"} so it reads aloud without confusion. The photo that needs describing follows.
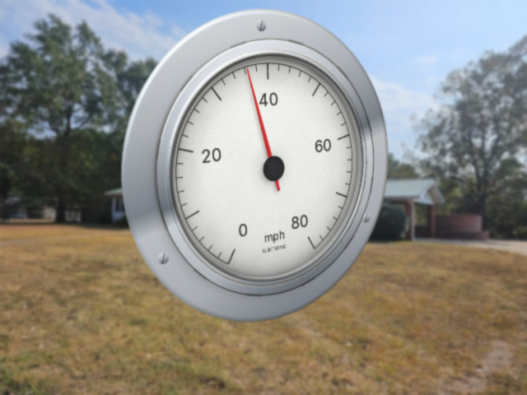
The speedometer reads {"value": 36, "unit": "mph"}
